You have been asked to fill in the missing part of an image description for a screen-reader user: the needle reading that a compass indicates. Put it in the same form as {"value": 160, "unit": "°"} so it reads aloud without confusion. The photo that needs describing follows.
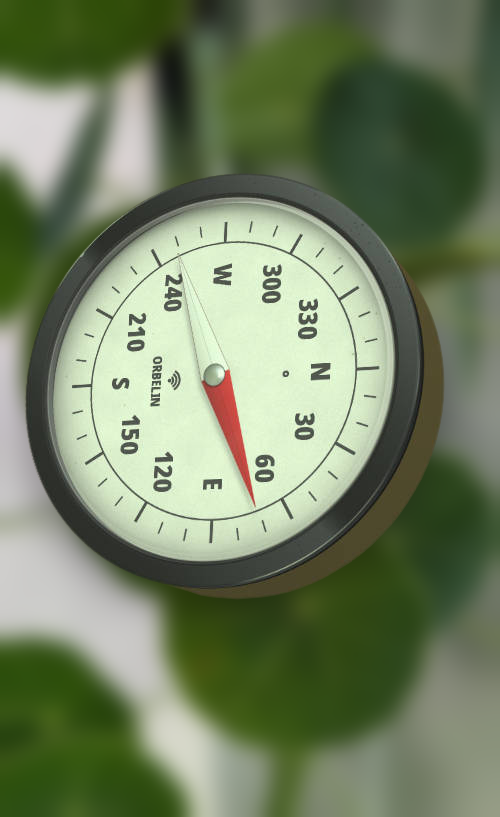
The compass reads {"value": 70, "unit": "°"}
